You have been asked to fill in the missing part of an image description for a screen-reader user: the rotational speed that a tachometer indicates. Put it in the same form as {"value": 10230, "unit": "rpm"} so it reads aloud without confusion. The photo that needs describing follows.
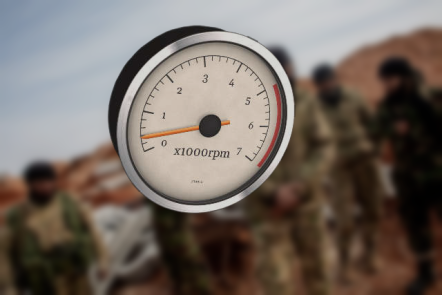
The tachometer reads {"value": 400, "unit": "rpm"}
